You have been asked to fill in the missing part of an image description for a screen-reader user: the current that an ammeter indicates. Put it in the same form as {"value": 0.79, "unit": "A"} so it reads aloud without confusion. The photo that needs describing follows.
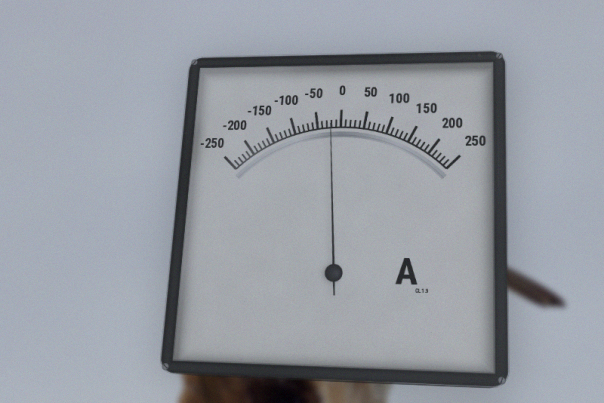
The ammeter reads {"value": -20, "unit": "A"}
